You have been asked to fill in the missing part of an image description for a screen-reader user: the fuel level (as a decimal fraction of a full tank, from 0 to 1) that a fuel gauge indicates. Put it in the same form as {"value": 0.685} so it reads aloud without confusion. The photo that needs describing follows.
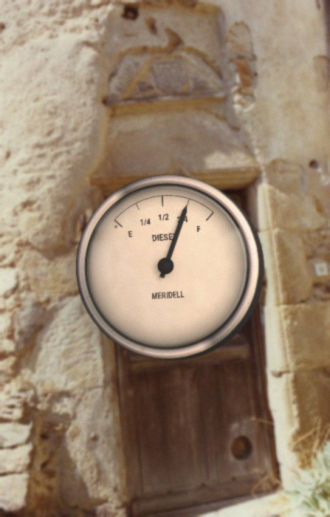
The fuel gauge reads {"value": 0.75}
